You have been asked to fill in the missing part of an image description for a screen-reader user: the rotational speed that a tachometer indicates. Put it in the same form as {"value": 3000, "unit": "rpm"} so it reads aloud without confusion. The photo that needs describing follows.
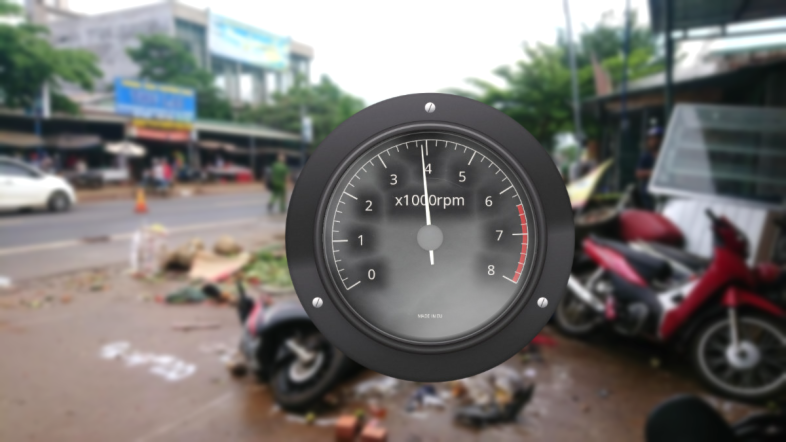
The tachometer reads {"value": 3900, "unit": "rpm"}
